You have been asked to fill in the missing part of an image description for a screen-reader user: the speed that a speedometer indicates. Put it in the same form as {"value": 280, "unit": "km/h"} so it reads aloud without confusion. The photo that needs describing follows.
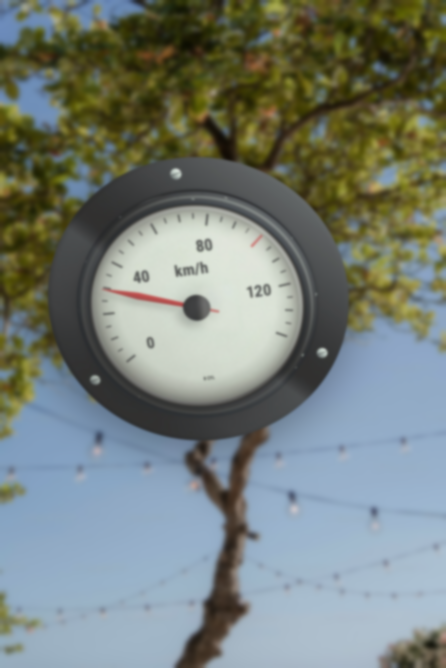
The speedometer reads {"value": 30, "unit": "km/h"}
